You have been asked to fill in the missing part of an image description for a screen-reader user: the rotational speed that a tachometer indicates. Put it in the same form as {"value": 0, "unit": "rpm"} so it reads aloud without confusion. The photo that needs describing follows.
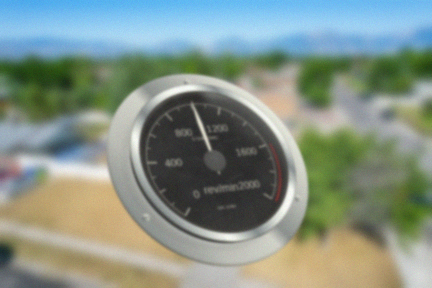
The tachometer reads {"value": 1000, "unit": "rpm"}
